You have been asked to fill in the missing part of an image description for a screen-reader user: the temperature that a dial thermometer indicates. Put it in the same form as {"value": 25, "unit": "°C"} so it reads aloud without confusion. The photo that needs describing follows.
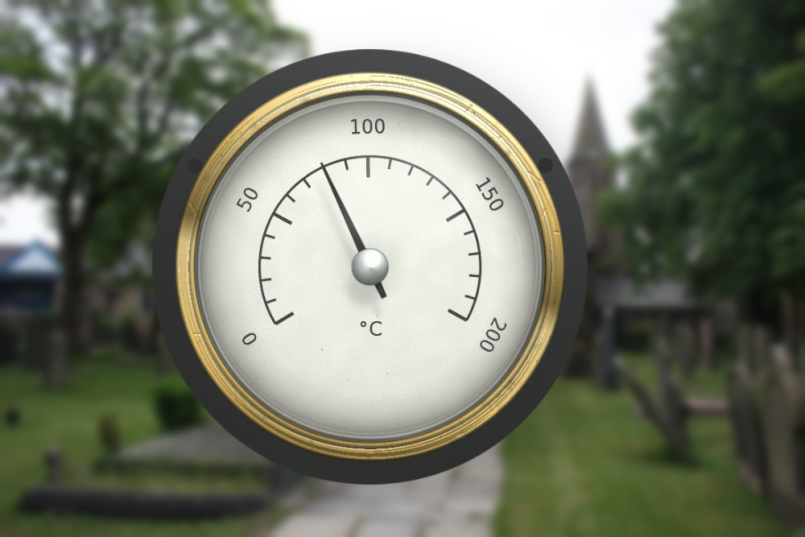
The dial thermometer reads {"value": 80, "unit": "°C"}
